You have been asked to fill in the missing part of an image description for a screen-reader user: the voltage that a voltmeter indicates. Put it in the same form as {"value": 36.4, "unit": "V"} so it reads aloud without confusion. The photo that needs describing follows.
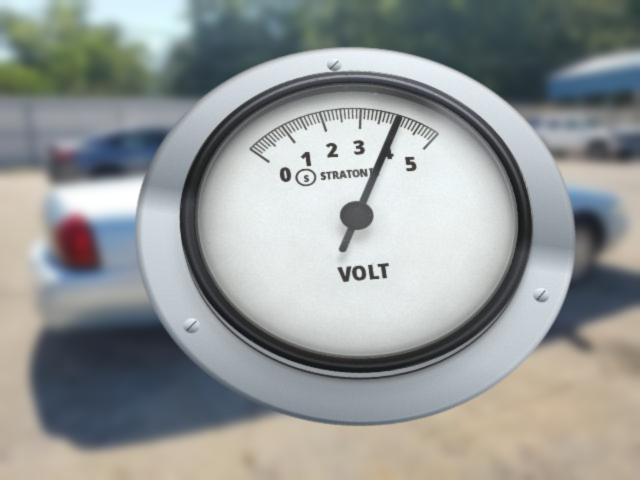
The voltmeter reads {"value": 4, "unit": "V"}
